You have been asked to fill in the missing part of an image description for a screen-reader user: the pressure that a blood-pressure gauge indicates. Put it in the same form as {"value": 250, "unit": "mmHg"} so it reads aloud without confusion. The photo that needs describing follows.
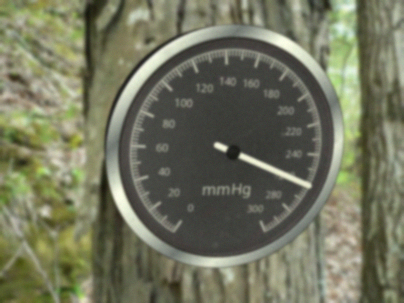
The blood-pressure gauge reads {"value": 260, "unit": "mmHg"}
